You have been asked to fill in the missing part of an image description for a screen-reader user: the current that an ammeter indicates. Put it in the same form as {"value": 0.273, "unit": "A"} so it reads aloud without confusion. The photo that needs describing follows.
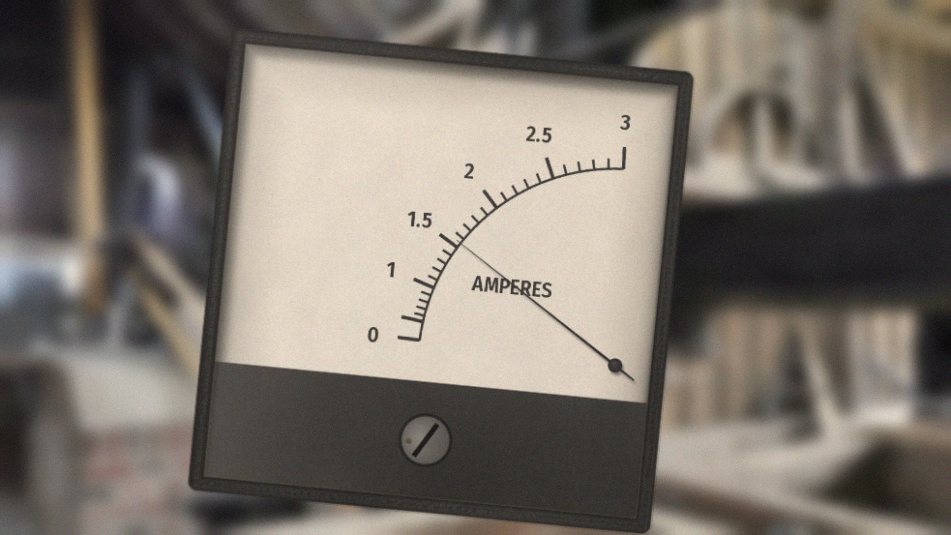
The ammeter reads {"value": 1.55, "unit": "A"}
